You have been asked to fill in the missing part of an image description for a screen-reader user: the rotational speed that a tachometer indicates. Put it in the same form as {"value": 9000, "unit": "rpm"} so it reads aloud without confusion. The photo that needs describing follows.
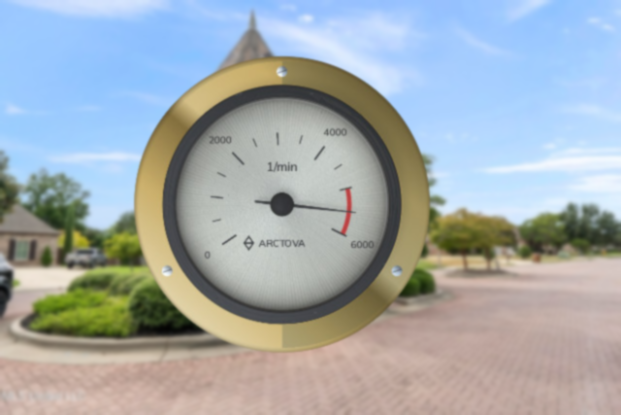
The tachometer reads {"value": 5500, "unit": "rpm"}
